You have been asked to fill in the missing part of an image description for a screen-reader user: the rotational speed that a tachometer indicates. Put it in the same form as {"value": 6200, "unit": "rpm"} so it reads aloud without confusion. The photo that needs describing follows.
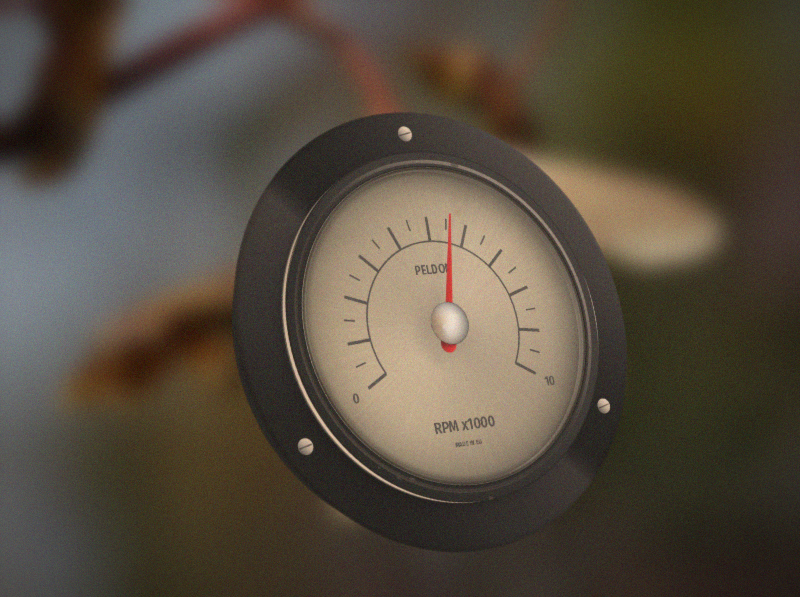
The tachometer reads {"value": 5500, "unit": "rpm"}
